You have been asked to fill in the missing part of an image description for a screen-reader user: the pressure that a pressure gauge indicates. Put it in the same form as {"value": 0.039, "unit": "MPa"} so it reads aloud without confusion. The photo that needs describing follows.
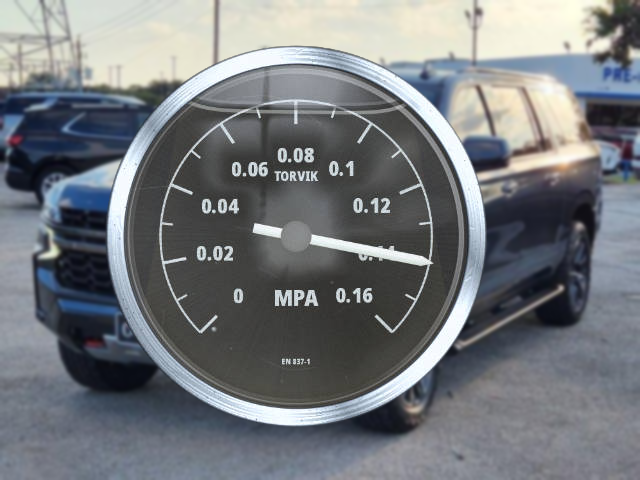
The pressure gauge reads {"value": 0.14, "unit": "MPa"}
